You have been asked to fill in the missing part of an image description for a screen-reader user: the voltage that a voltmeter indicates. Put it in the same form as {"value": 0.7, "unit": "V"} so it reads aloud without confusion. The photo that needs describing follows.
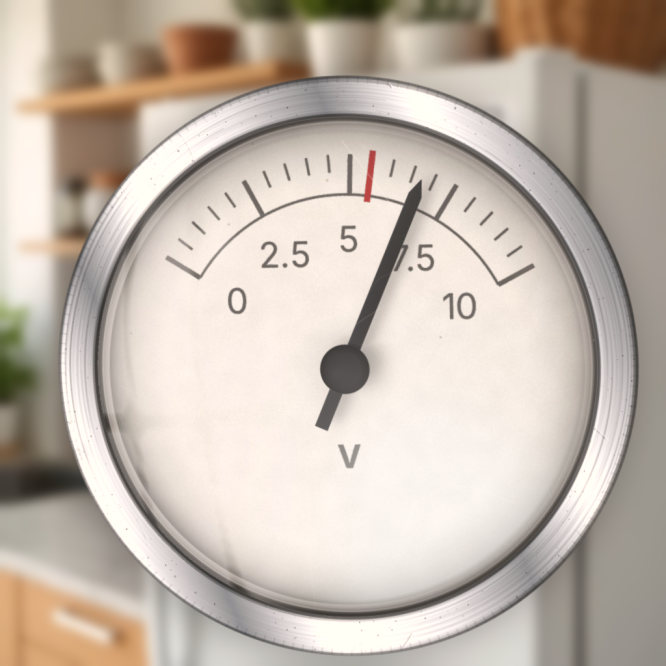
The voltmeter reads {"value": 6.75, "unit": "V"}
